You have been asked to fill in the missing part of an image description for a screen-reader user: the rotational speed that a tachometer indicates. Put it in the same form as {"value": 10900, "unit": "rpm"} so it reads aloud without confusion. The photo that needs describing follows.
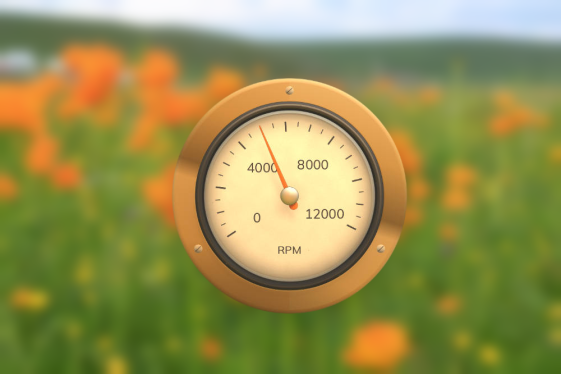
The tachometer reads {"value": 5000, "unit": "rpm"}
